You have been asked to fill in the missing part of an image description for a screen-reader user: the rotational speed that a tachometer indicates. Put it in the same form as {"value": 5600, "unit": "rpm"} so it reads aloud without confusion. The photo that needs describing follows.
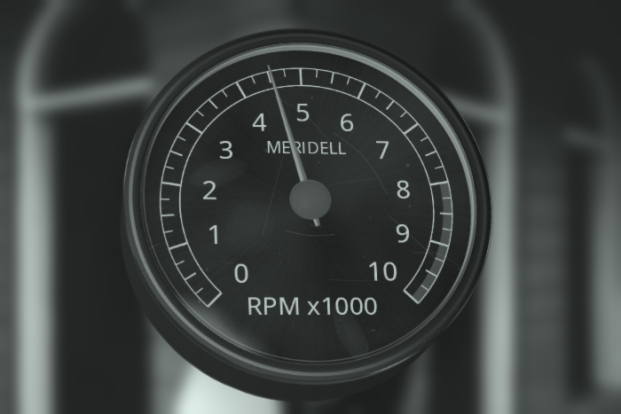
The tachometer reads {"value": 4500, "unit": "rpm"}
